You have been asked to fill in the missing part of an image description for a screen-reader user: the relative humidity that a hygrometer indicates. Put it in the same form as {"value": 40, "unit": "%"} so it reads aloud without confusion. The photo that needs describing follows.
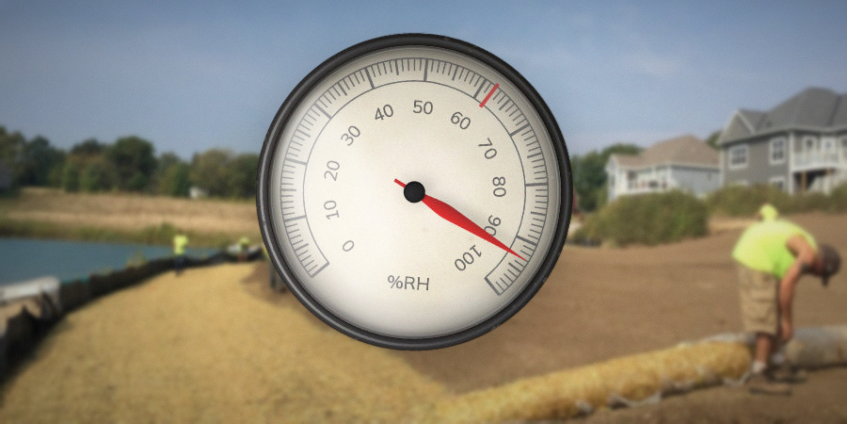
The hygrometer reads {"value": 93, "unit": "%"}
